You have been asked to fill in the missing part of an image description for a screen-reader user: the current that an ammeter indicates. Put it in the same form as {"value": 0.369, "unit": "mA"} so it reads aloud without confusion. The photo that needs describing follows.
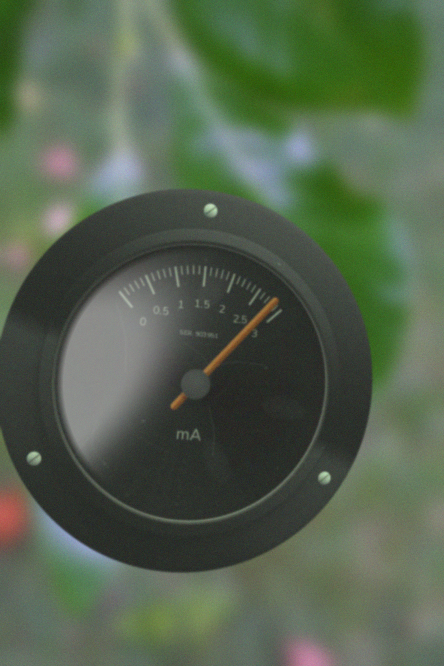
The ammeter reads {"value": 2.8, "unit": "mA"}
